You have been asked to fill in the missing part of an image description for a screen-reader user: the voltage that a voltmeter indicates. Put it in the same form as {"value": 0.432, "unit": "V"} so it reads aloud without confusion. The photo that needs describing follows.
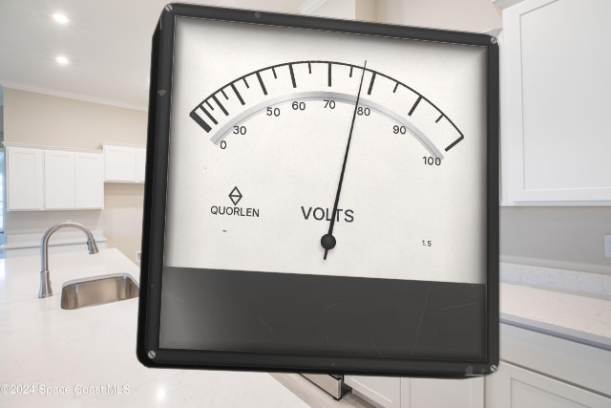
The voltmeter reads {"value": 77.5, "unit": "V"}
